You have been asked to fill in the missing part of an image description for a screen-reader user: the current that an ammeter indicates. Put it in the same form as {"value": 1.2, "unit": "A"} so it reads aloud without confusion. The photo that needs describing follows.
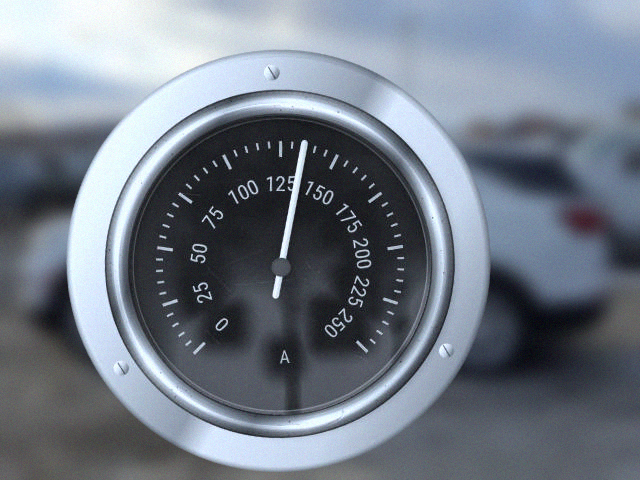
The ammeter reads {"value": 135, "unit": "A"}
